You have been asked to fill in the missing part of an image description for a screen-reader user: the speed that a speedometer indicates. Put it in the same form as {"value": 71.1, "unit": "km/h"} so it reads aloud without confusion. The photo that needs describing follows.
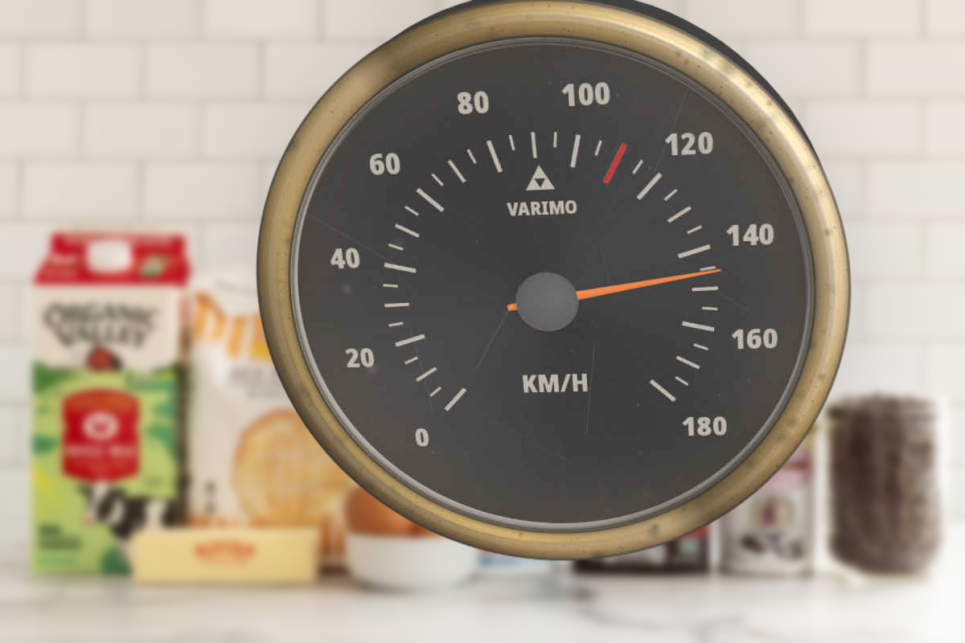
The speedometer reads {"value": 145, "unit": "km/h"}
